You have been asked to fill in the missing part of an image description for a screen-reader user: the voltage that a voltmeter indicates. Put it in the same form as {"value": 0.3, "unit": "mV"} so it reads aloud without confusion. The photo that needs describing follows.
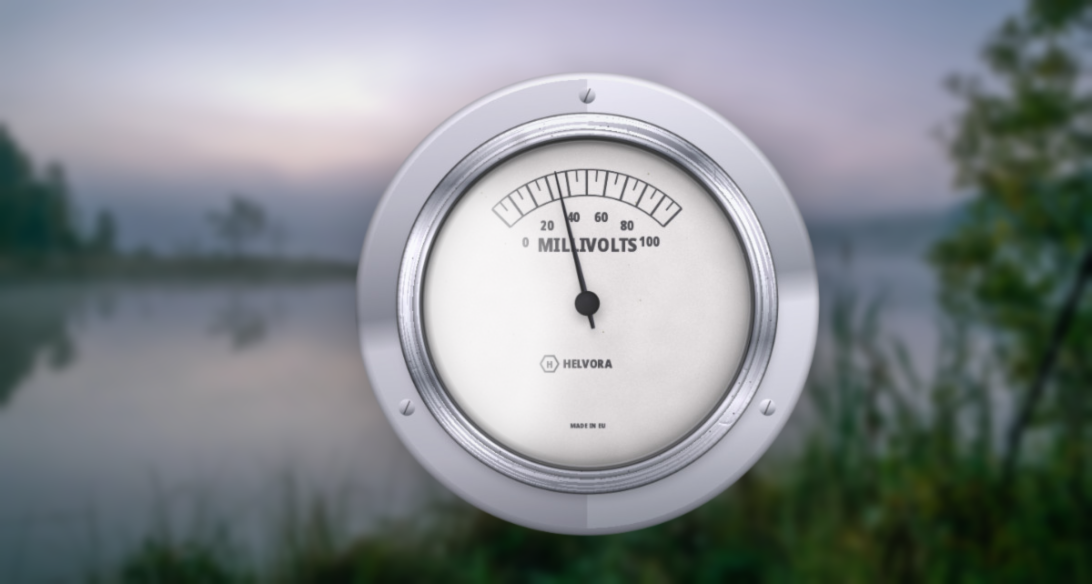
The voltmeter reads {"value": 35, "unit": "mV"}
